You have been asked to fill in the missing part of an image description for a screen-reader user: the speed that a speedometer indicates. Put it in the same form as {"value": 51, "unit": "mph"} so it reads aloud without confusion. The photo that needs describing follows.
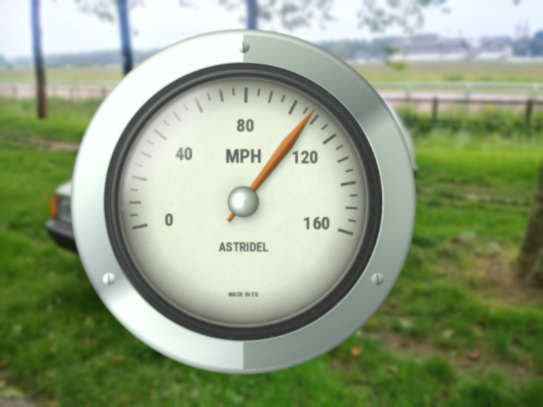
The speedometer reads {"value": 107.5, "unit": "mph"}
